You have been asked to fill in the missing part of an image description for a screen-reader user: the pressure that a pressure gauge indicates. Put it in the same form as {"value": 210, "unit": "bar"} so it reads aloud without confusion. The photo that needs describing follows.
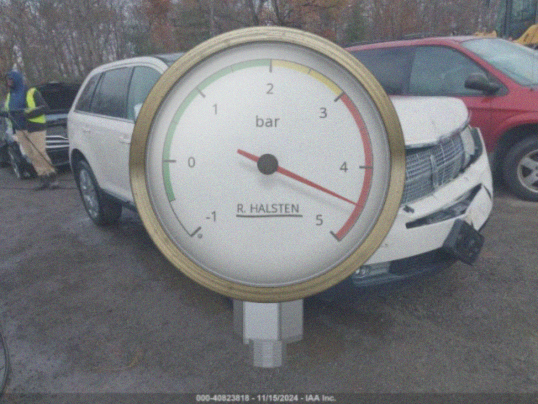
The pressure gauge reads {"value": 4.5, "unit": "bar"}
